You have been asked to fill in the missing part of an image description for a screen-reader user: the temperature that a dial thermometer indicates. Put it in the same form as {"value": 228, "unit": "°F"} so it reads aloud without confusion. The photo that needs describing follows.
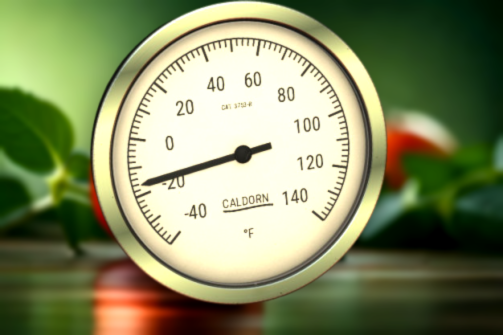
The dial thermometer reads {"value": -16, "unit": "°F"}
